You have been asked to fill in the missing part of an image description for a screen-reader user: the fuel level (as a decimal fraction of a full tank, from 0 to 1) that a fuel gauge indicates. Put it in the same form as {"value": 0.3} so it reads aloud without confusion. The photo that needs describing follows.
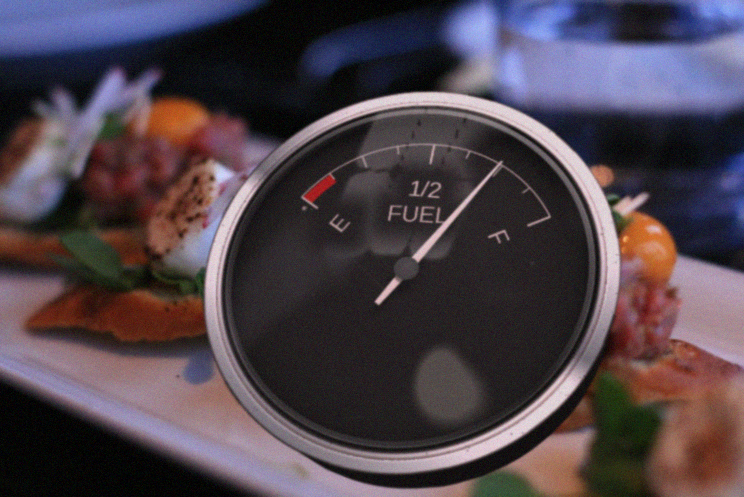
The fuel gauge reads {"value": 0.75}
